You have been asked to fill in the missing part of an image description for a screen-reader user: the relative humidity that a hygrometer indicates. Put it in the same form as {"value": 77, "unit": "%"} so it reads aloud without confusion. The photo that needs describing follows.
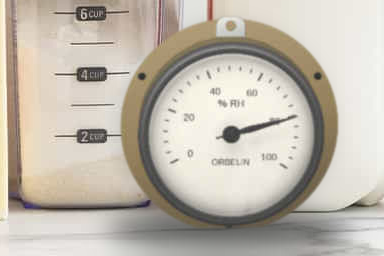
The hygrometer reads {"value": 80, "unit": "%"}
